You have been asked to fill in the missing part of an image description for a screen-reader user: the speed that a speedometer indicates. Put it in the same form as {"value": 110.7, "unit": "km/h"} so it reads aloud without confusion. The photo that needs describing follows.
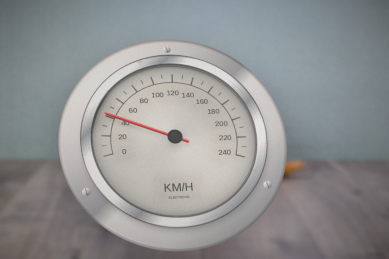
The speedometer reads {"value": 40, "unit": "km/h"}
